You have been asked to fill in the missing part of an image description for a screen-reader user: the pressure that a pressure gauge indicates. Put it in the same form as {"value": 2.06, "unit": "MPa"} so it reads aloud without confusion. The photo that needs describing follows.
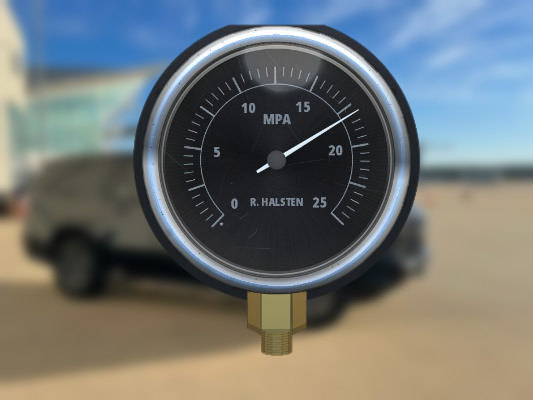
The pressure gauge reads {"value": 18, "unit": "MPa"}
